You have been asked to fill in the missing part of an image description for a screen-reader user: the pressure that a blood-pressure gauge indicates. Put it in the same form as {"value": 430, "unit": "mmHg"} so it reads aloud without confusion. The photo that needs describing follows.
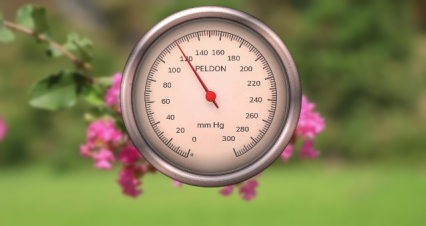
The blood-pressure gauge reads {"value": 120, "unit": "mmHg"}
